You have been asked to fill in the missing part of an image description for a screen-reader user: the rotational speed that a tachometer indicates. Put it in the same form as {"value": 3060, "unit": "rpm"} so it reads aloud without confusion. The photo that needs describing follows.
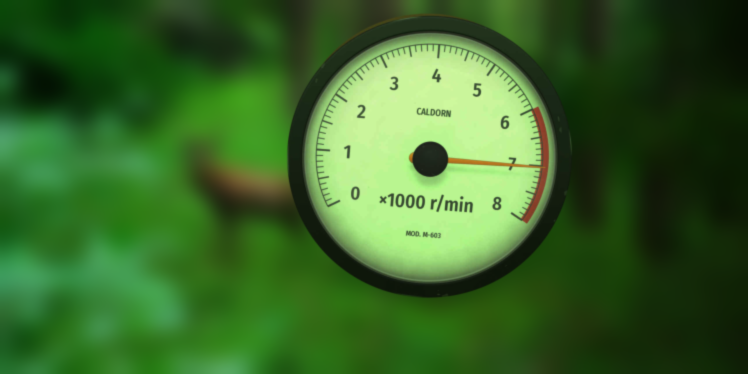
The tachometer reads {"value": 7000, "unit": "rpm"}
